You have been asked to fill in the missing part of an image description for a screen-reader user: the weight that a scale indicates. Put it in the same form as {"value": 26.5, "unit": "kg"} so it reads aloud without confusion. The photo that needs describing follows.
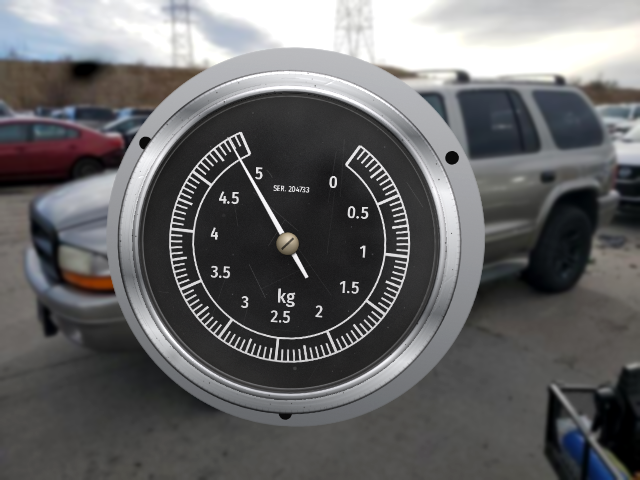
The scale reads {"value": 4.9, "unit": "kg"}
